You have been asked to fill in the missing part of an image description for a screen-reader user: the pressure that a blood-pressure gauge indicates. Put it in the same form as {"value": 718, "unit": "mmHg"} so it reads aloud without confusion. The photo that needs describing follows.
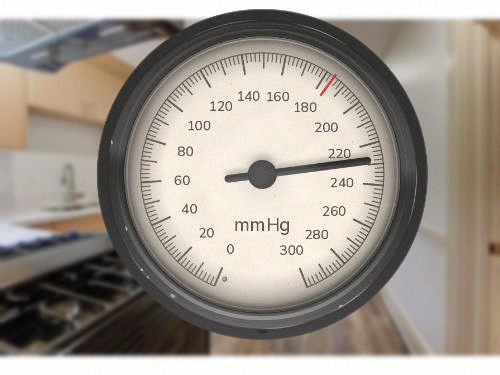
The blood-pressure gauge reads {"value": 228, "unit": "mmHg"}
